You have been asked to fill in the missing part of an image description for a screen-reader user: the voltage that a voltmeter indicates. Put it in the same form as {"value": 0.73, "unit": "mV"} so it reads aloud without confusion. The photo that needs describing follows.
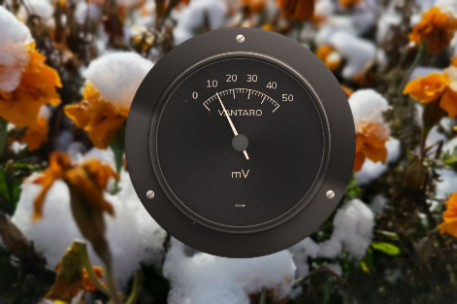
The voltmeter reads {"value": 10, "unit": "mV"}
